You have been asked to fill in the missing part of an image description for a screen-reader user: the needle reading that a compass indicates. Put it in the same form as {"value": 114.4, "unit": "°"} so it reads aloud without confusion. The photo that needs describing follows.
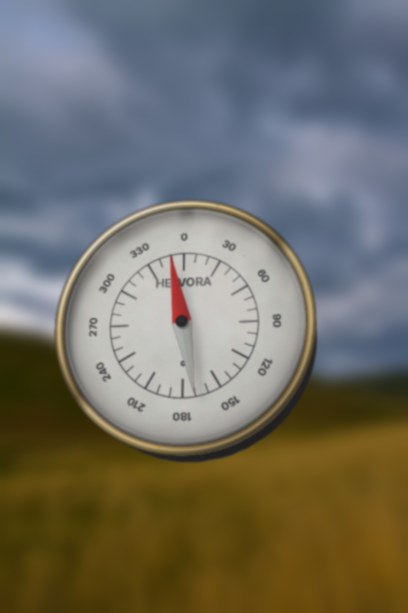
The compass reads {"value": 350, "unit": "°"}
